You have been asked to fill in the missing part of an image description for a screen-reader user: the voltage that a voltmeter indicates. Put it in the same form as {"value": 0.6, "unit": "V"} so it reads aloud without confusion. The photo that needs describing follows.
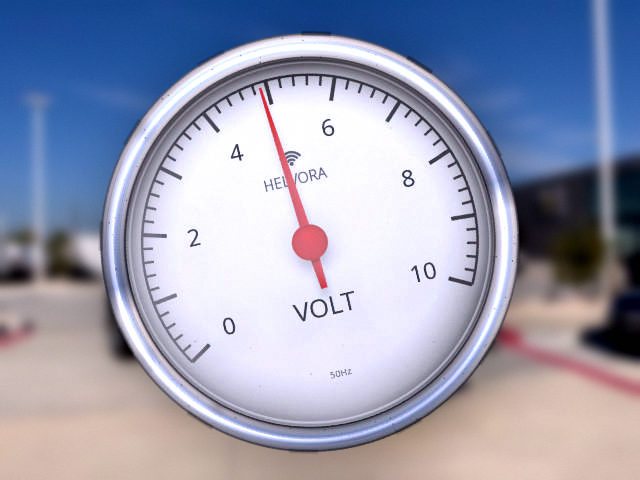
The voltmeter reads {"value": 4.9, "unit": "V"}
